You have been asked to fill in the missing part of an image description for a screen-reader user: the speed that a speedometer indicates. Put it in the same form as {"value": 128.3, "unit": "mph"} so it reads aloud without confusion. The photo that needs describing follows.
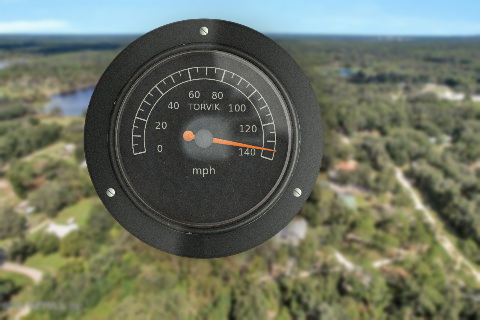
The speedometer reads {"value": 135, "unit": "mph"}
